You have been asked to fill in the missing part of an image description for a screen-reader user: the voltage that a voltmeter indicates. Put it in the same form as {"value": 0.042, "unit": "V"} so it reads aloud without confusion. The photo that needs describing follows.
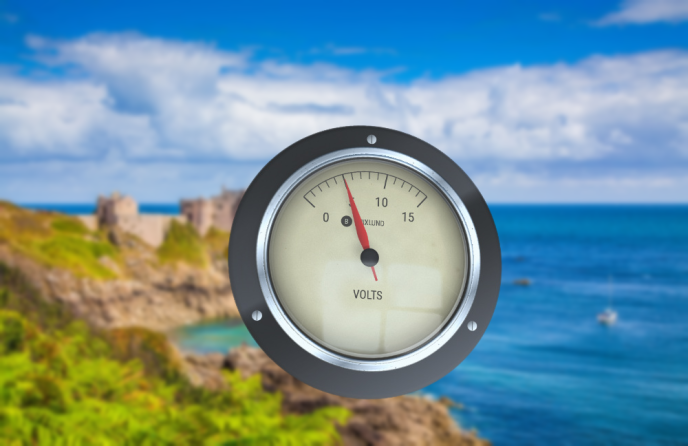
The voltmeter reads {"value": 5, "unit": "V"}
